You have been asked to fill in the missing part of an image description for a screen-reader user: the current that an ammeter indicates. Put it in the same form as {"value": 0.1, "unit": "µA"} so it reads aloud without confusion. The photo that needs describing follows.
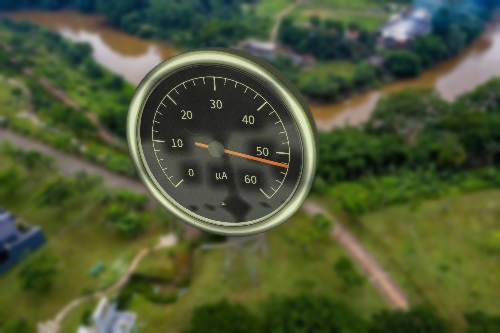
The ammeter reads {"value": 52, "unit": "µA"}
